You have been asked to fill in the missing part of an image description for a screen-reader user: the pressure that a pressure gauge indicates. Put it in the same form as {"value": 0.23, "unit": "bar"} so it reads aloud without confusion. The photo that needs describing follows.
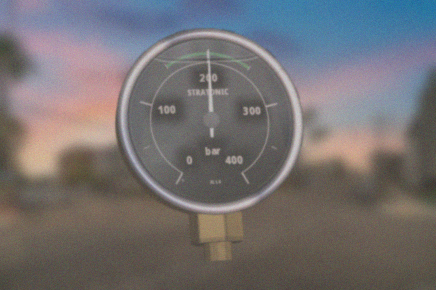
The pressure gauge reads {"value": 200, "unit": "bar"}
